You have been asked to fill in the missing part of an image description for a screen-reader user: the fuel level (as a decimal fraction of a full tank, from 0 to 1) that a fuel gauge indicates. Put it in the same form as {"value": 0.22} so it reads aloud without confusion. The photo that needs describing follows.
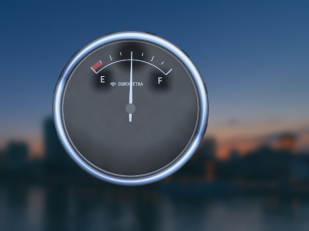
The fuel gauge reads {"value": 0.5}
